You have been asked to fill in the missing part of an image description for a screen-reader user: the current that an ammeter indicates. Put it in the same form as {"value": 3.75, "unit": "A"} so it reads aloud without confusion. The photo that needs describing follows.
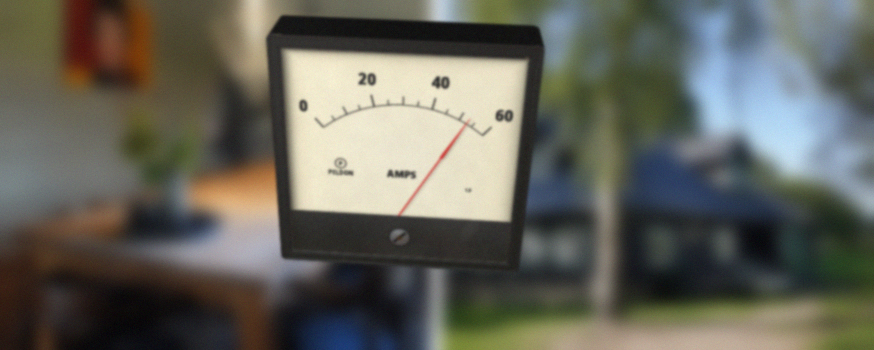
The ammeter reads {"value": 52.5, "unit": "A"}
